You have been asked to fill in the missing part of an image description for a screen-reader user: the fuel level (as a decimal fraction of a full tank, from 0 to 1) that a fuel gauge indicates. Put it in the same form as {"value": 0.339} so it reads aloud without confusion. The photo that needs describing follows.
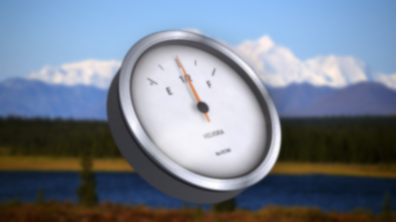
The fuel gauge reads {"value": 0.5}
